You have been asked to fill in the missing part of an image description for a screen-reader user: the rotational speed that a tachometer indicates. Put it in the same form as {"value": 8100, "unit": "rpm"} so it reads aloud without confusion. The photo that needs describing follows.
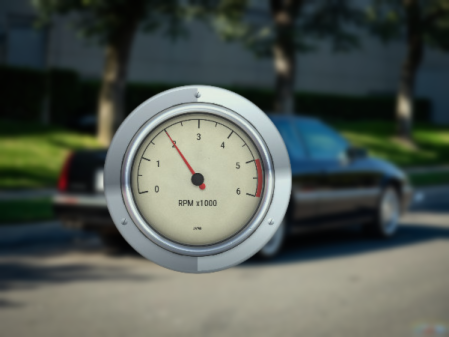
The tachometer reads {"value": 2000, "unit": "rpm"}
